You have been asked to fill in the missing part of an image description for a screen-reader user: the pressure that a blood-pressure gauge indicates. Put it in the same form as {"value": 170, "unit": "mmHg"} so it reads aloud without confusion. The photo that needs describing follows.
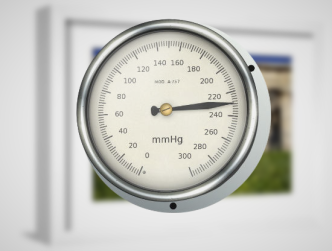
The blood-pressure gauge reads {"value": 230, "unit": "mmHg"}
